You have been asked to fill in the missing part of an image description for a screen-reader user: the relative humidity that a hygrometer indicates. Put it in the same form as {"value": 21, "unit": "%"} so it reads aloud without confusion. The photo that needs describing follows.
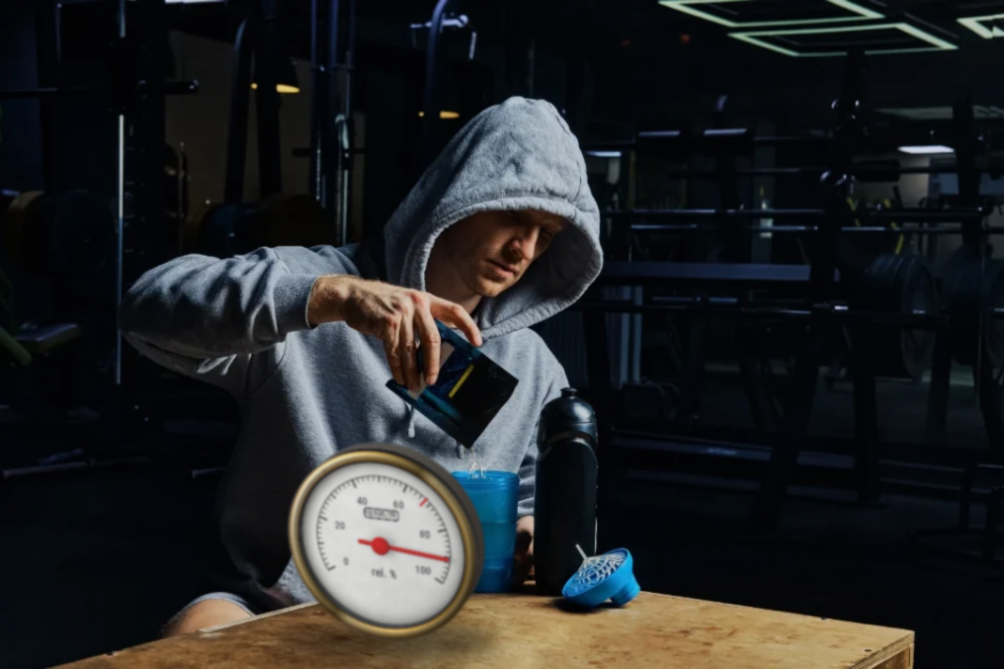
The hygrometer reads {"value": 90, "unit": "%"}
